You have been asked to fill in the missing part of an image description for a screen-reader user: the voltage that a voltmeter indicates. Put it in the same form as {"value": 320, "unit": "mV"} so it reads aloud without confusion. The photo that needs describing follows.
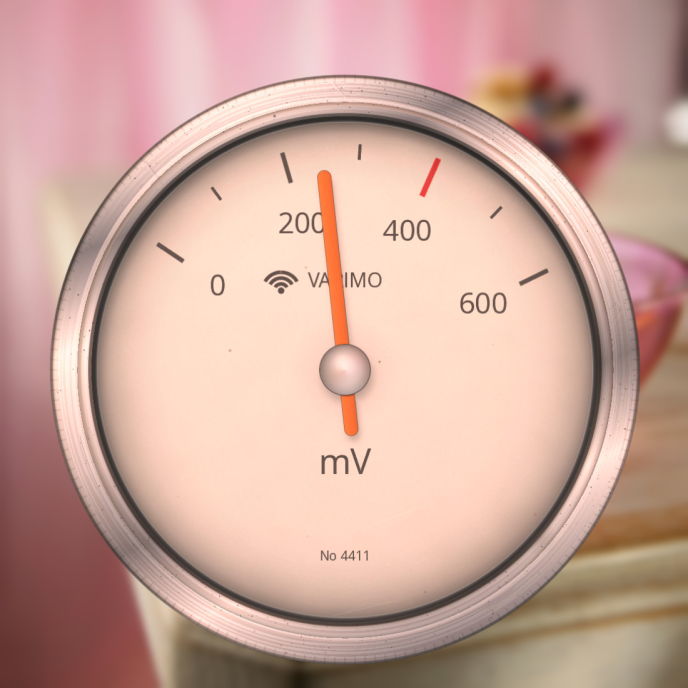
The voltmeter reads {"value": 250, "unit": "mV"}
